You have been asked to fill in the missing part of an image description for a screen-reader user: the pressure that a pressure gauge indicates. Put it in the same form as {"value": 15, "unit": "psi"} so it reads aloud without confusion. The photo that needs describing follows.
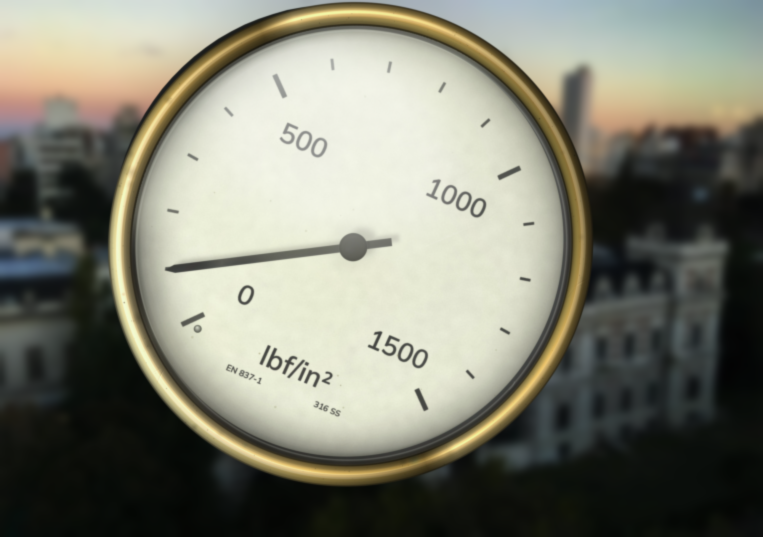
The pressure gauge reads {"value": 100, "unit": "psi"}
